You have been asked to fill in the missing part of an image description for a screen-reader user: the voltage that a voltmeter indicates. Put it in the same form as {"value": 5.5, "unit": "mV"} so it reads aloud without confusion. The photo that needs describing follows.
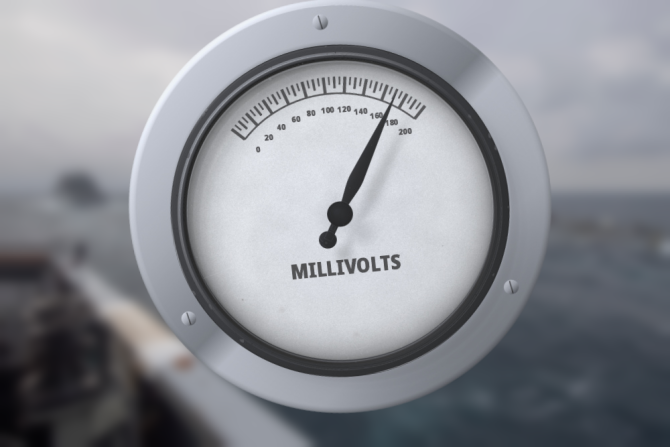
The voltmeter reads {"value": 170, "unit": "mV"}
